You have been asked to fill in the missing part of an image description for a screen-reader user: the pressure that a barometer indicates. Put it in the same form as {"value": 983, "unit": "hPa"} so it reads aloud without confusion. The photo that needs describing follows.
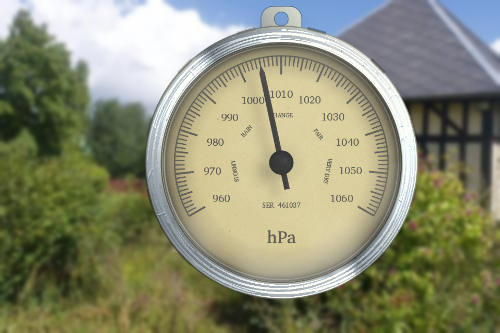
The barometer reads {"value": 1005, "unit": "hPa"}
